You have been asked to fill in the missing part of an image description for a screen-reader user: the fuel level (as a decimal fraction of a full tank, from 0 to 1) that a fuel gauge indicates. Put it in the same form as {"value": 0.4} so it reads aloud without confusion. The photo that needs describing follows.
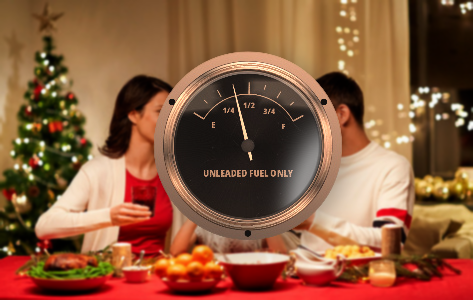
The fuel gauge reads {"value": 0.375}
